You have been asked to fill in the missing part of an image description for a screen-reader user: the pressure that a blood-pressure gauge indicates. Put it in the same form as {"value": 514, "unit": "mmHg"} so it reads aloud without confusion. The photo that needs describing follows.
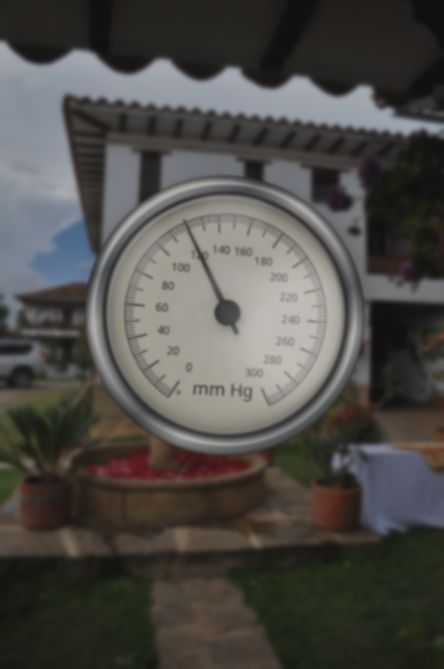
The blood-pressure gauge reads {"value": 120, "unit": "mmHg"}
